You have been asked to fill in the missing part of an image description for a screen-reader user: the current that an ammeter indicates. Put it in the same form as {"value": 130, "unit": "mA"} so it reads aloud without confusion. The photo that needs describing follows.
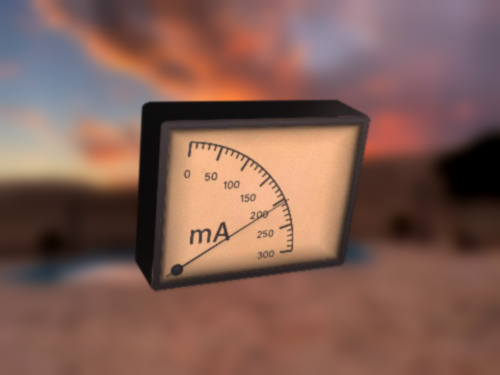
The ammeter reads {"value": 200, "unit": "mA"}
